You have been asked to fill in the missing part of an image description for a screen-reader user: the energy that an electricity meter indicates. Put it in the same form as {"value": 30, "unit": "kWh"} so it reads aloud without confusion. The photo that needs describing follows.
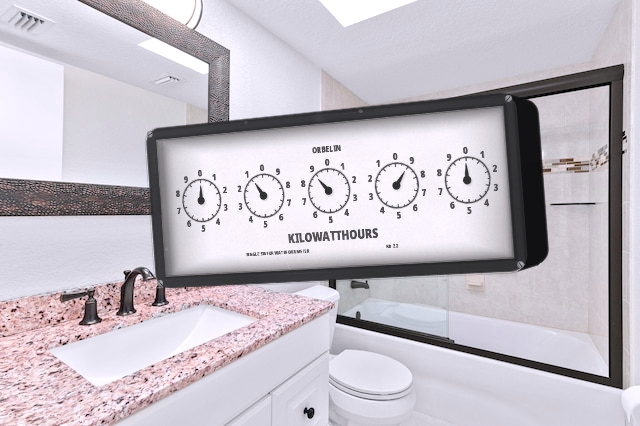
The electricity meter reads {"value": 890, "unit": "kWh"}
